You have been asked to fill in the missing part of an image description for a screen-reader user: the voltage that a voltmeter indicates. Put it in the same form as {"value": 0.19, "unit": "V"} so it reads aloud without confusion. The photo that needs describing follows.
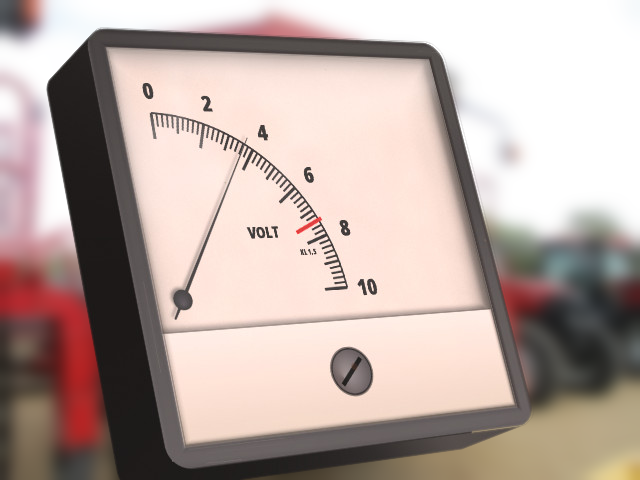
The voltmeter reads {"value": 3.6, "unit": "V"}
